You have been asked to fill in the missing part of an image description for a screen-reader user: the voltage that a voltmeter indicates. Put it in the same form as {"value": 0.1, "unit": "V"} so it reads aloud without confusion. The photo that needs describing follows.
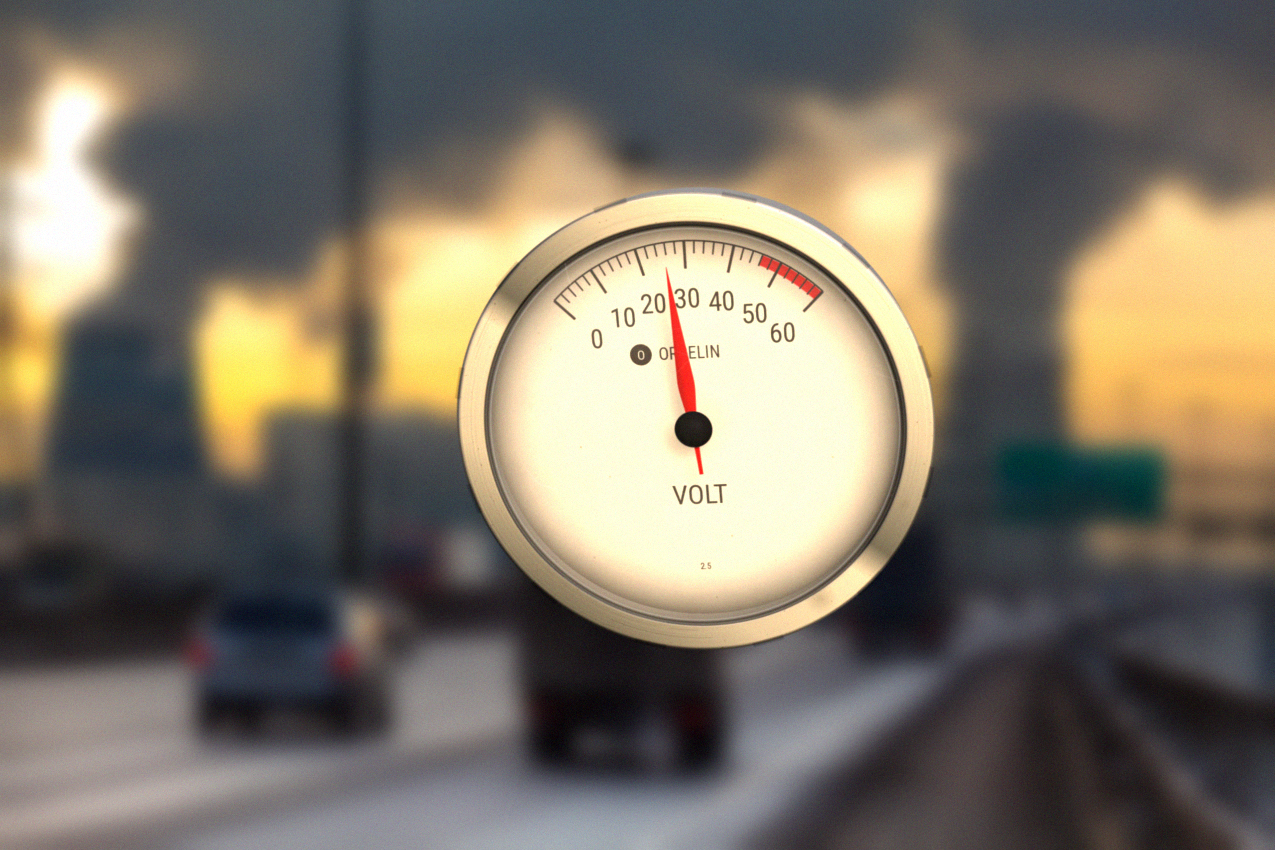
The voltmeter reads {"value": 26, "unit": "V"}
